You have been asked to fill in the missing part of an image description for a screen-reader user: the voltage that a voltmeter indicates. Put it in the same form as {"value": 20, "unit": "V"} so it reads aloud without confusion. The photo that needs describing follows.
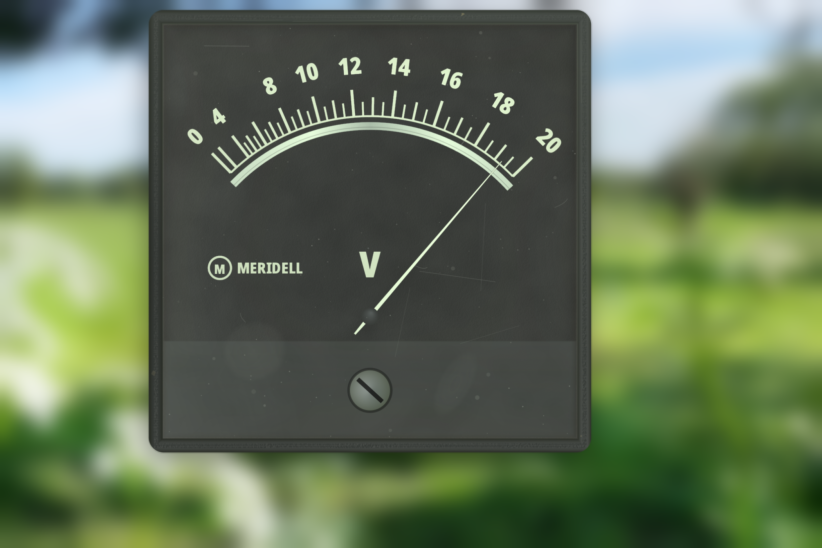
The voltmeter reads {"value": 19.25, "unit": "V"}
